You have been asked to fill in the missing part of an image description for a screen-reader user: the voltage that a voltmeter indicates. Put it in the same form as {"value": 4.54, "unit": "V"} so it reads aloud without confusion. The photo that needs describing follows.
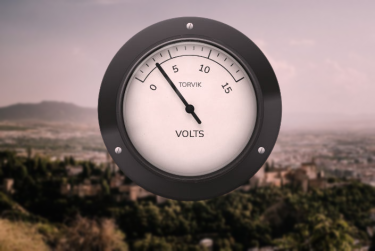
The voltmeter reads {"value": 3, "unit": "V"}
